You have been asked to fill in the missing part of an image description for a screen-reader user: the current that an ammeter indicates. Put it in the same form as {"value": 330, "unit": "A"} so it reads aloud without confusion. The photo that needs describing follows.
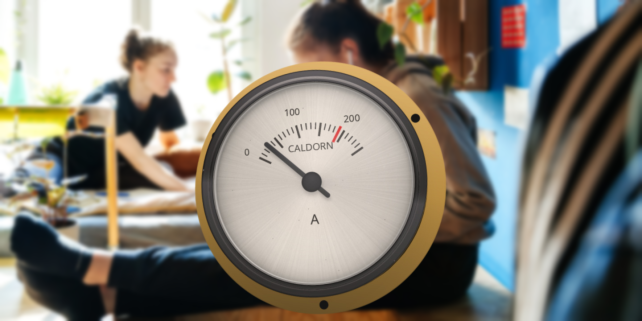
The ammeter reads {"value": 30, "unit": "A"}
